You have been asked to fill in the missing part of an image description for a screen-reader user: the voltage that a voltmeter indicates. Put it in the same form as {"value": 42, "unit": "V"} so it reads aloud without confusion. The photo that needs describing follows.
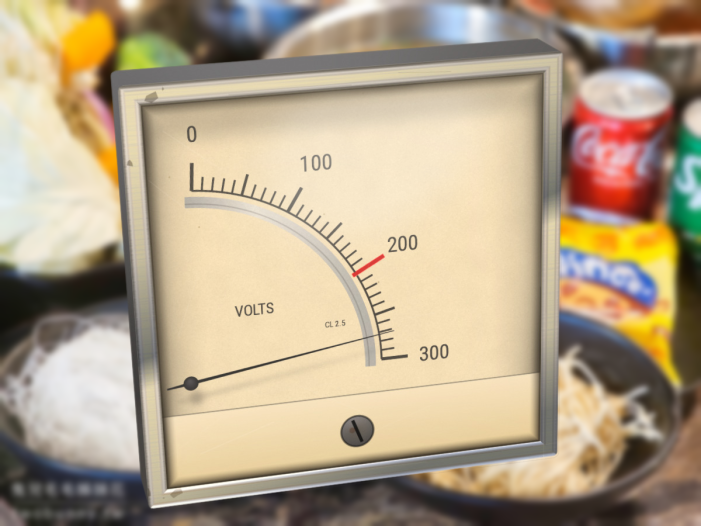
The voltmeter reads {"value": 270, "unit": "V"}
